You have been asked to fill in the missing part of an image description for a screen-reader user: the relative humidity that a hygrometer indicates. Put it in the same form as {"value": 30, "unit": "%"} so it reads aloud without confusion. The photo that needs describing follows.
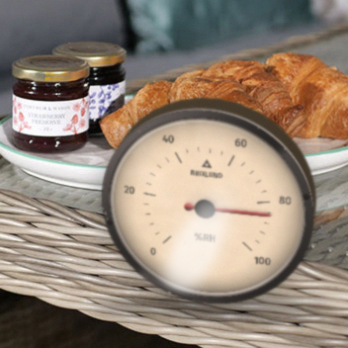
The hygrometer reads {"value": 84, "unit": "%"}
